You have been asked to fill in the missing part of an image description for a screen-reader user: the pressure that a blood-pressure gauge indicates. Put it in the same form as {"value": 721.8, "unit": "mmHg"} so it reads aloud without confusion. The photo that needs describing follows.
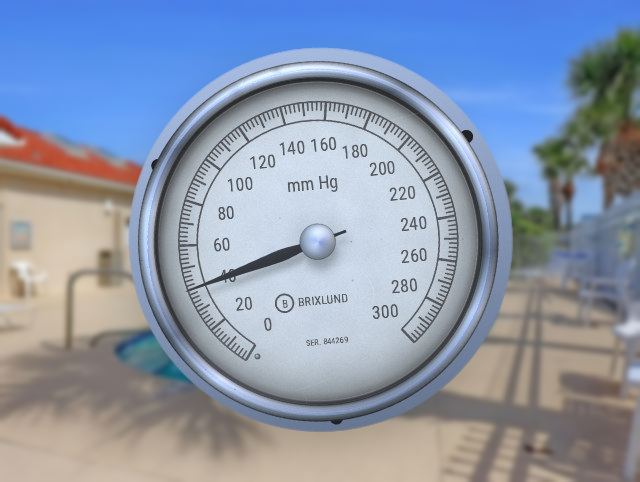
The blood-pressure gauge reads {"value": 40, "unit": "mmHg"}
